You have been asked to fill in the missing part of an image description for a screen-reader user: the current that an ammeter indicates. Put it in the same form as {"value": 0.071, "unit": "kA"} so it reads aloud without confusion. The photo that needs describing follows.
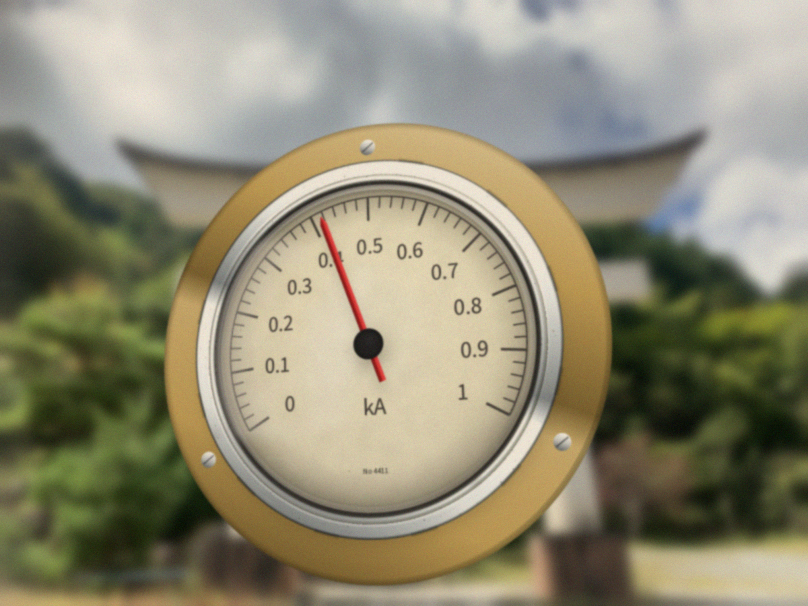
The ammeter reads {"value": 0.42, "unit": "kA"}
